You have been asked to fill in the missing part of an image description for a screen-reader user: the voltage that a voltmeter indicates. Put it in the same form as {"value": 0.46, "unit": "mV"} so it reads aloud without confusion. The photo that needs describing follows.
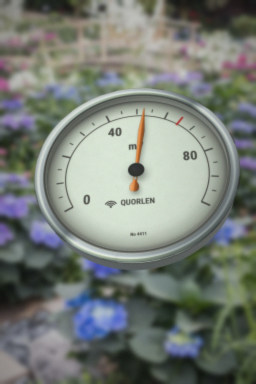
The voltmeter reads {"value": 52.5, "unit": "mV"}
